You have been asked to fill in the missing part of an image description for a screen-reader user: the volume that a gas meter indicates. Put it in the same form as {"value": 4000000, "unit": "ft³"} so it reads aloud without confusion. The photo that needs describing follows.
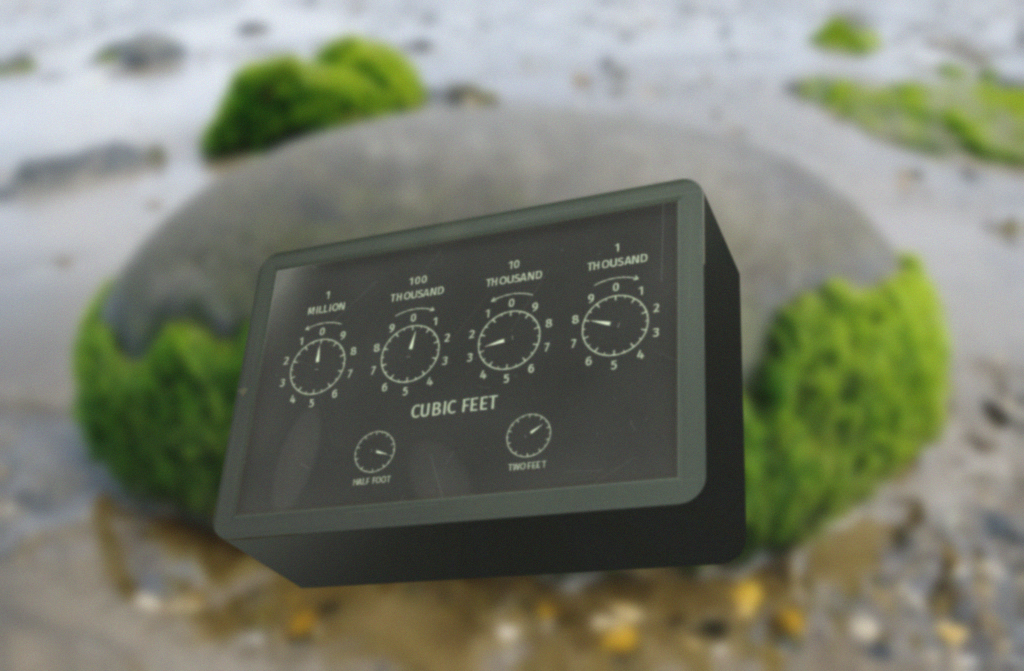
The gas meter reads {"value": 2800, "unit": "ft³"}
